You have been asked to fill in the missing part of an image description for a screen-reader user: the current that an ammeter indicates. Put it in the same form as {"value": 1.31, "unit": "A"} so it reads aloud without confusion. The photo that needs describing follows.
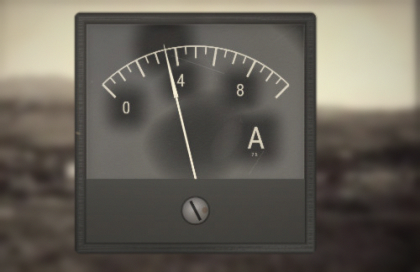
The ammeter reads {"value": 3.5, "unit": "A"}
